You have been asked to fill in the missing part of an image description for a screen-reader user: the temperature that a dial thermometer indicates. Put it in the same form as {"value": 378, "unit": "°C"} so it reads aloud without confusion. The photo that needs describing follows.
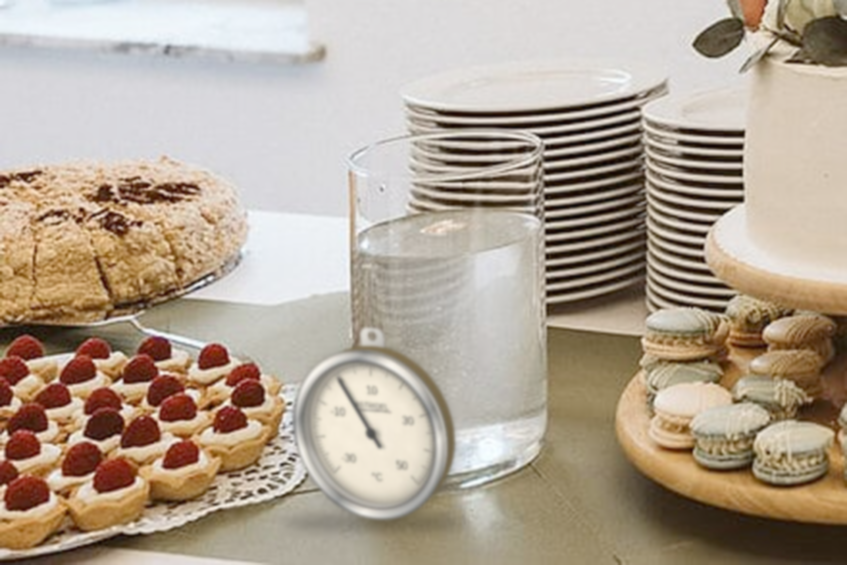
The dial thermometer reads {"value": 0, "unit": "°C"}
